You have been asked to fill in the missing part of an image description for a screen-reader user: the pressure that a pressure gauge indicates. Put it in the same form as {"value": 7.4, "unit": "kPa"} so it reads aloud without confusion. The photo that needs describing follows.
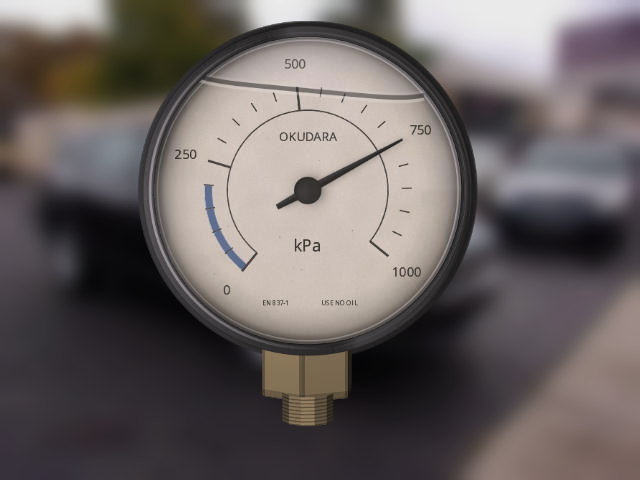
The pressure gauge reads {"value": 750, "unit": "kPa"}
